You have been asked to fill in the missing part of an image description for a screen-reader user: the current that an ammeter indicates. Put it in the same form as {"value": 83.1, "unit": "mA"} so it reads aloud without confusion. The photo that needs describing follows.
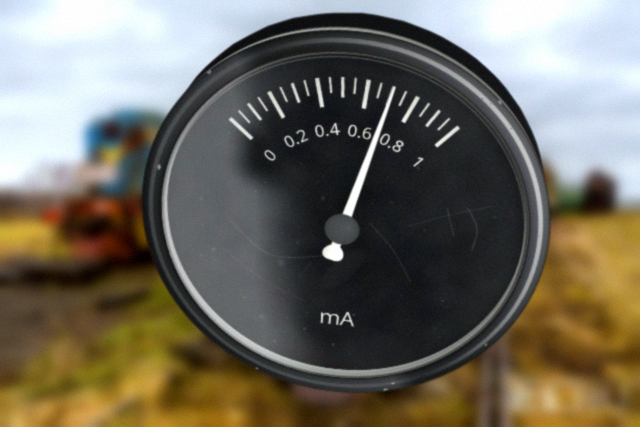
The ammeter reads {"value": 0.7, "unit": "mA"}
